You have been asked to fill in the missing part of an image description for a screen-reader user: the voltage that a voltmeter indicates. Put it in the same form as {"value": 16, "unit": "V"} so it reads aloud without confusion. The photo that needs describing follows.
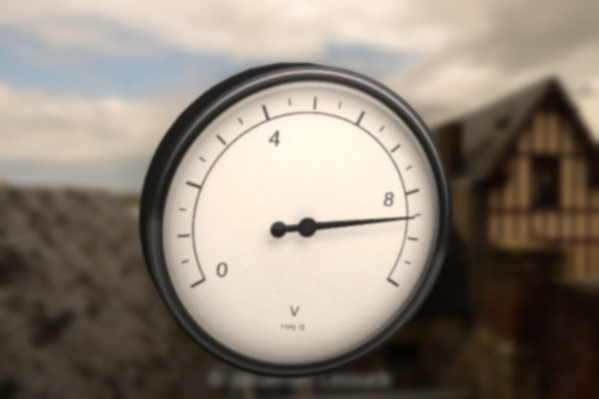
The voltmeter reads {"value": 8.5, "unit": "V"}
